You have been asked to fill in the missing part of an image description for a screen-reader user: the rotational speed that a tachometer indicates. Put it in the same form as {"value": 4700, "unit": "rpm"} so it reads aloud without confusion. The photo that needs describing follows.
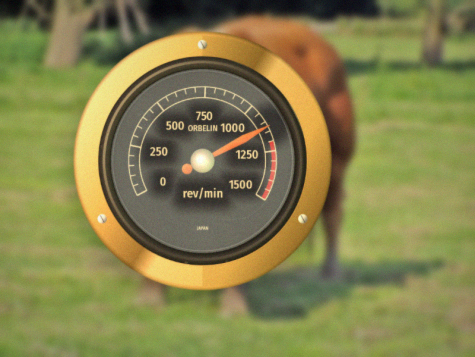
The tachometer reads {"value": 1125, "unit": "rpm"}
